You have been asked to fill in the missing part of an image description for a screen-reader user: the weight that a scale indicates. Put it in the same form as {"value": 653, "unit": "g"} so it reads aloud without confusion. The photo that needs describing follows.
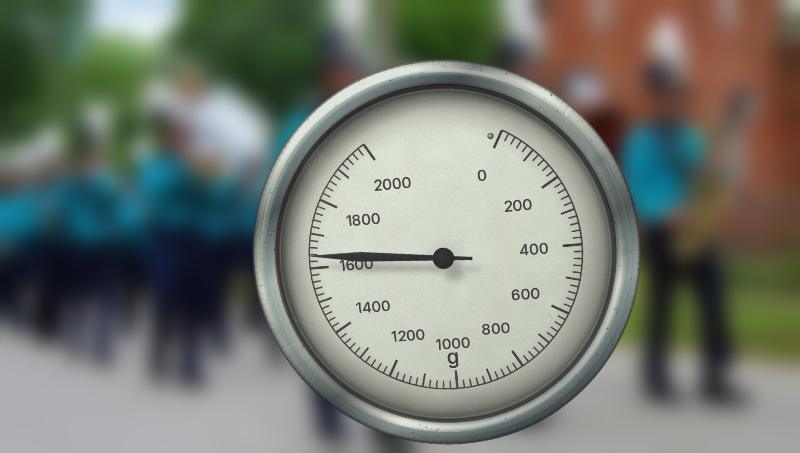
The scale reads {"value": 1640, "unit": "g"}
